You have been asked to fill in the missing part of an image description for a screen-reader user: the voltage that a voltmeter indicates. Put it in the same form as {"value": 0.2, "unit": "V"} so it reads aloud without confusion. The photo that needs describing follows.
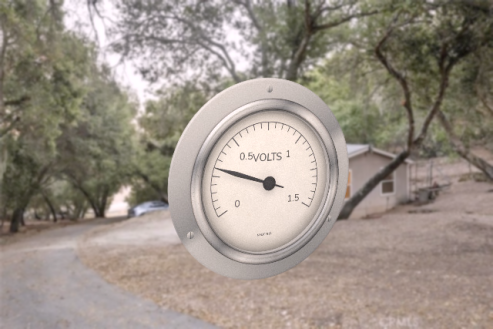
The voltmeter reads {"value": 0.3, "unit": "V"}
